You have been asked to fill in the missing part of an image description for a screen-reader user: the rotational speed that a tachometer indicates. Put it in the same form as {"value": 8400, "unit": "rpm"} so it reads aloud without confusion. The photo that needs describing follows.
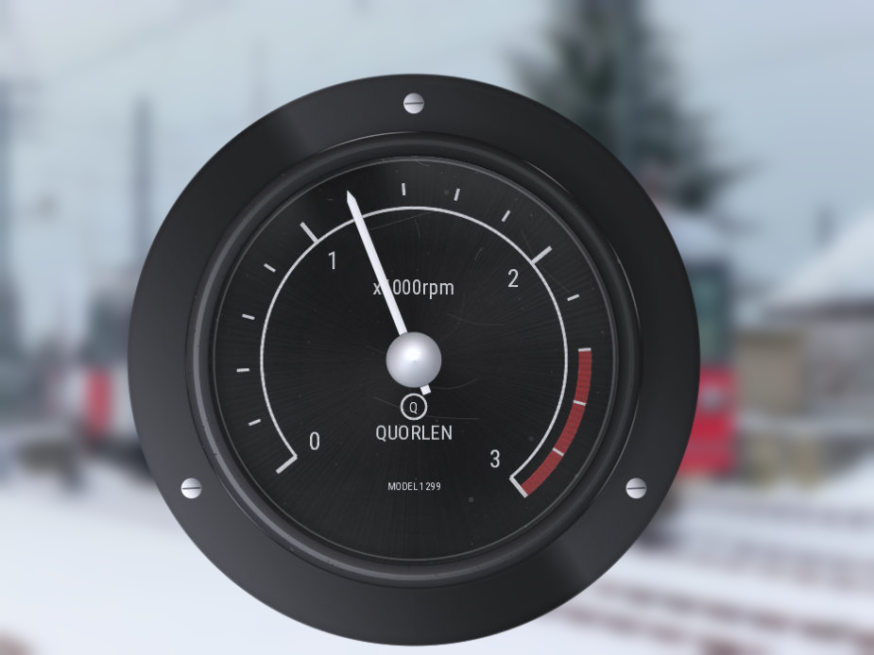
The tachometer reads {"value": 1200, "unit": "rpm"}
